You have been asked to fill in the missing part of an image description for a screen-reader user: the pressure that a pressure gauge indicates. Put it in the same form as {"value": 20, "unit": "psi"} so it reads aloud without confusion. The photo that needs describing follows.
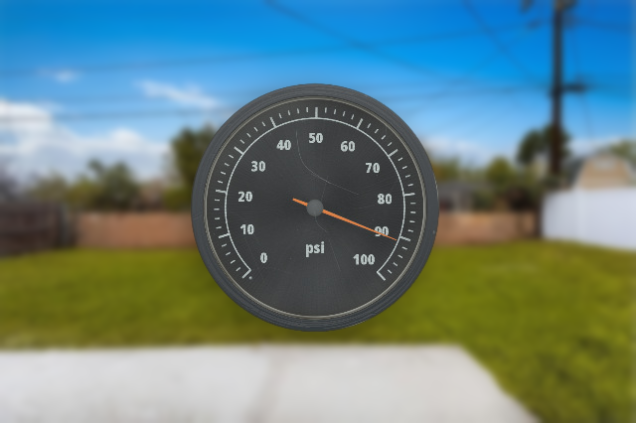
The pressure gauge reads {"value": 91, "unit": "psi"}
